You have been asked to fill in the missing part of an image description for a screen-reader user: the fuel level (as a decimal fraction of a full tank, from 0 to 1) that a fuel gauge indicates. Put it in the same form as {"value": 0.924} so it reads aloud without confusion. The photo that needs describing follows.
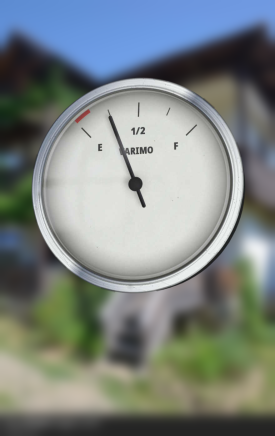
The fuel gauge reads {"value": 0.25}
